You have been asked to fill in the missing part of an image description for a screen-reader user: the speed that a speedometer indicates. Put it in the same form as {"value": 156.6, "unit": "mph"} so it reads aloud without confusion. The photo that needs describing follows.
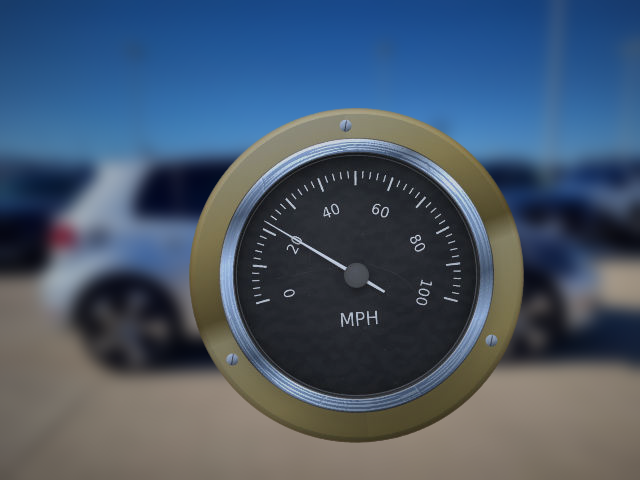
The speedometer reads {"value": 22, "unit": "mph"}
